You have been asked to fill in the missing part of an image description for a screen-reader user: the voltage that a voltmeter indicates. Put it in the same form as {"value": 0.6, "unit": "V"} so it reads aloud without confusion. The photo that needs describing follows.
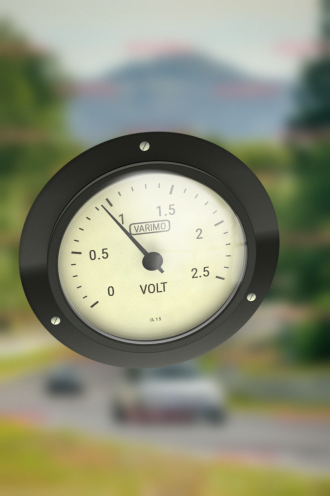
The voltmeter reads {"value": 0.95, "unit": "V"}
